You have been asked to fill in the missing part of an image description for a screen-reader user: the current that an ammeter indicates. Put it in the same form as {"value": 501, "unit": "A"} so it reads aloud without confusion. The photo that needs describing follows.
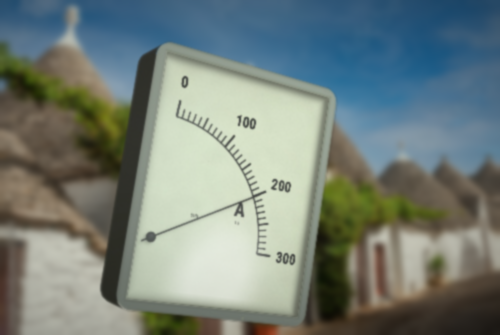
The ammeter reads {"value": 200, "unit": "A"}
